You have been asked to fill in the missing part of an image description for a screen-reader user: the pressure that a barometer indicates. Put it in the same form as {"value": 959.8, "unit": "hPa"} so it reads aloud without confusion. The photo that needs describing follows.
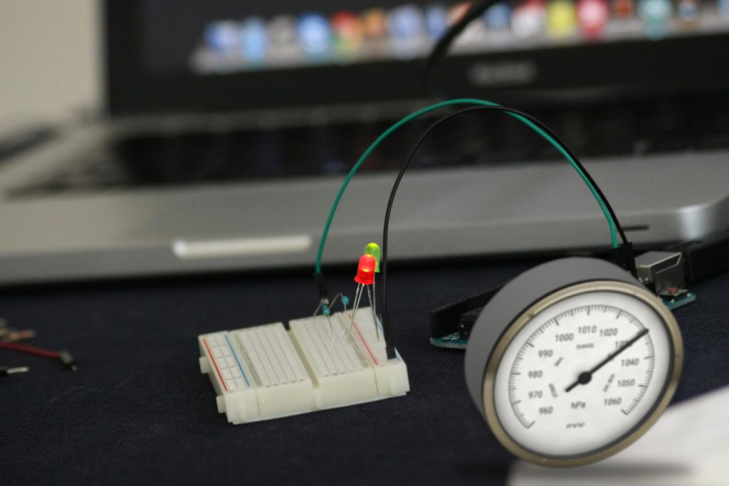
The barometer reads {"value": 1030, "unit": "hPa"}
